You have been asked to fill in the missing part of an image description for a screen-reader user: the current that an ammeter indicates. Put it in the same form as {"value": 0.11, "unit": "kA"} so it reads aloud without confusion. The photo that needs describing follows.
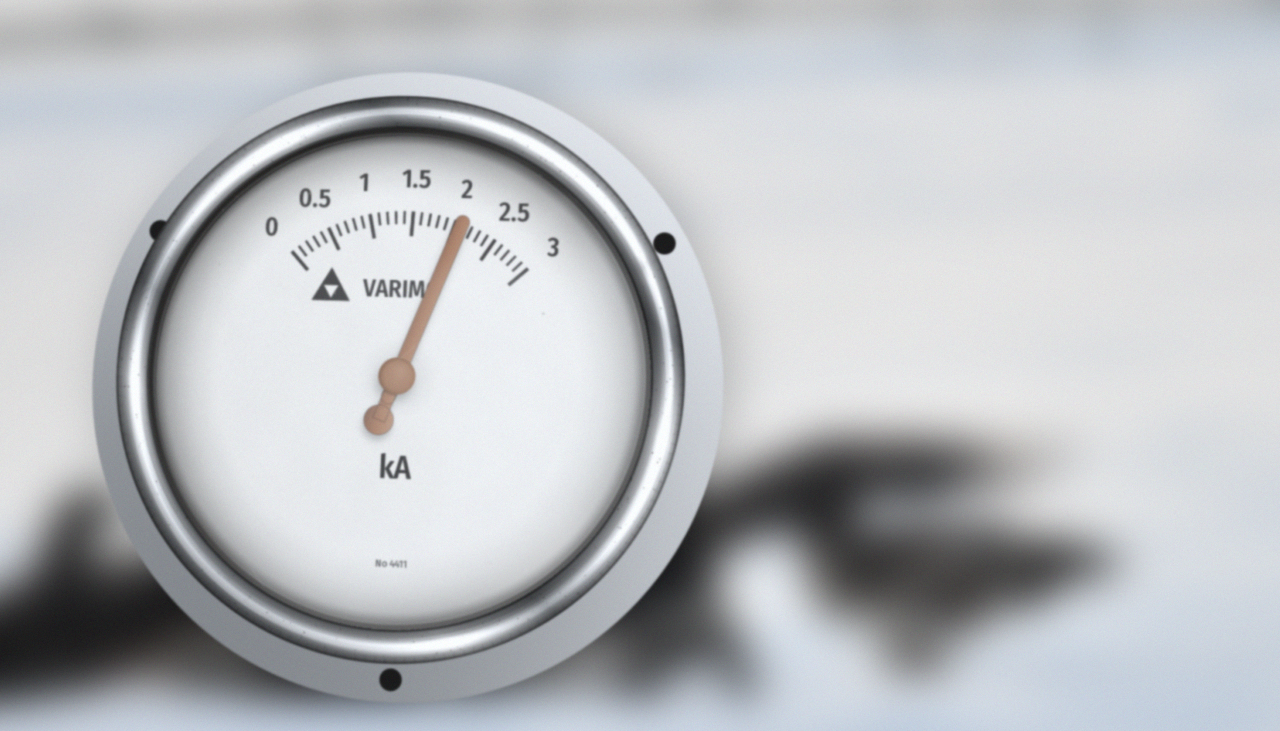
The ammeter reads {"value": 2.1, "unit": "kA"}
